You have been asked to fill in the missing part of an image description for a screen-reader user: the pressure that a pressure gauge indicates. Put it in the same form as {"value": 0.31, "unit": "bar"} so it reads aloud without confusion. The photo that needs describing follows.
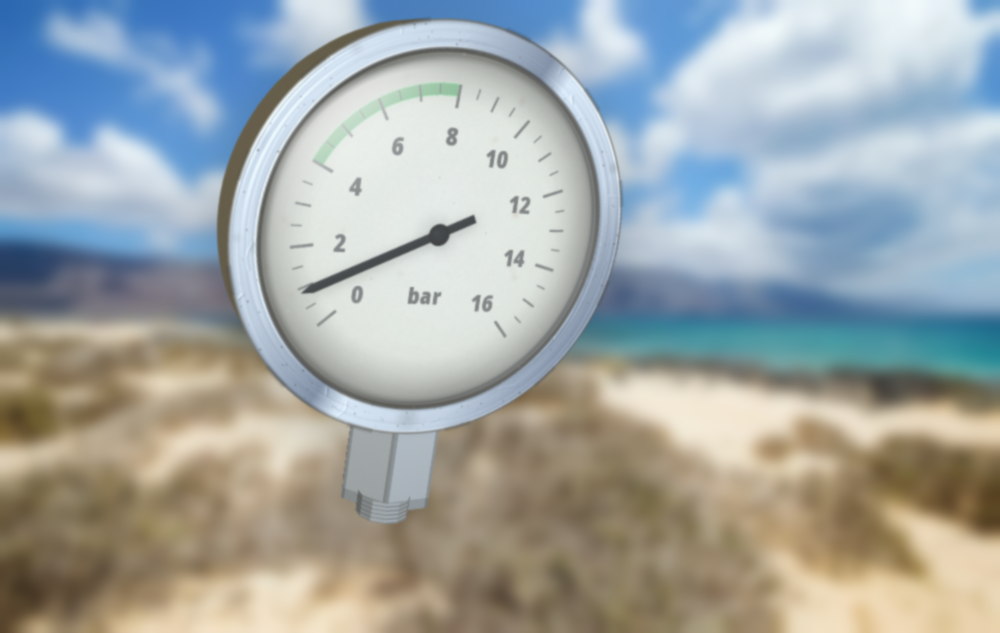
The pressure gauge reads {"value": 1, "unit": "bar"}
